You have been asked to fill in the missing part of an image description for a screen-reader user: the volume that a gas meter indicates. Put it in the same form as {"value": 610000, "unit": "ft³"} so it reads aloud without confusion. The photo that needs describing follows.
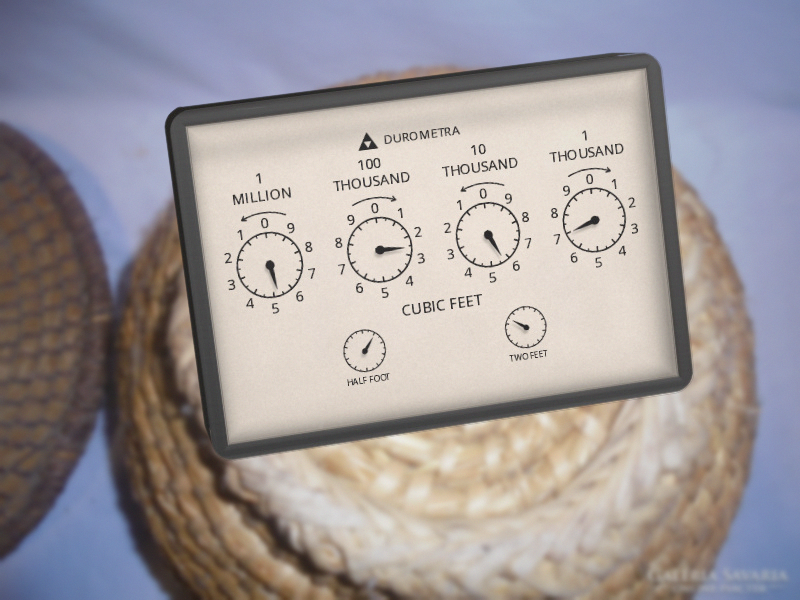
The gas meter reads {"value": 525700, "unit": "ft³"}
